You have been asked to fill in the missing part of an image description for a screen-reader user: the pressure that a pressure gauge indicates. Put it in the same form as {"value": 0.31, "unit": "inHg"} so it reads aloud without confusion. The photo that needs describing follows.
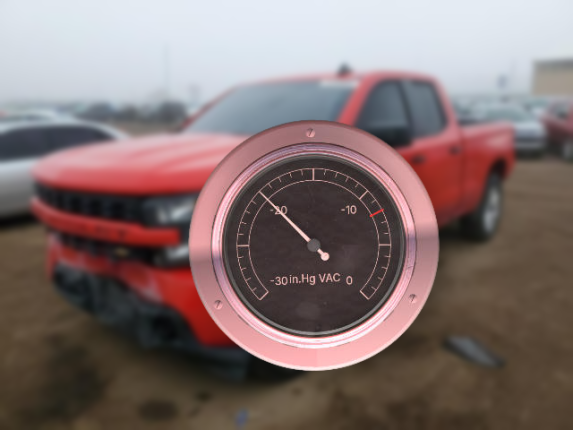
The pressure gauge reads {"value": -20, "unit": "inHg"}
